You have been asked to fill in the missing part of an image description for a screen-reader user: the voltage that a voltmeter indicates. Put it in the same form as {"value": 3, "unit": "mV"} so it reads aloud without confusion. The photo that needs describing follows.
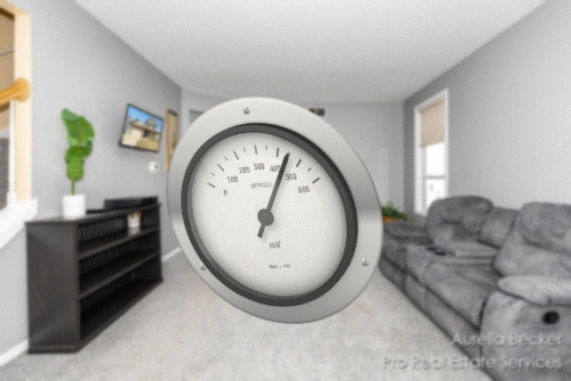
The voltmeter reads {"value": 450, "unit": "mV"}
